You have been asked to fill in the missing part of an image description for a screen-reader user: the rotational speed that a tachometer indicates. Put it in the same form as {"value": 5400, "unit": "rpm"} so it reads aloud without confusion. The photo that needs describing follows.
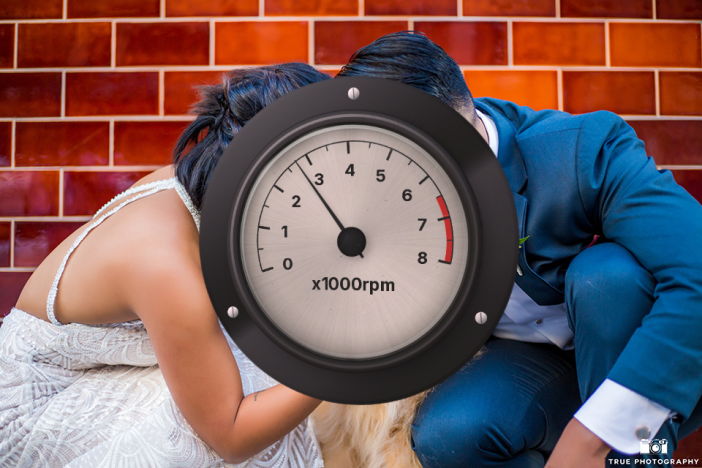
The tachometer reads {"value": 2750, "unit": "rpm"}
